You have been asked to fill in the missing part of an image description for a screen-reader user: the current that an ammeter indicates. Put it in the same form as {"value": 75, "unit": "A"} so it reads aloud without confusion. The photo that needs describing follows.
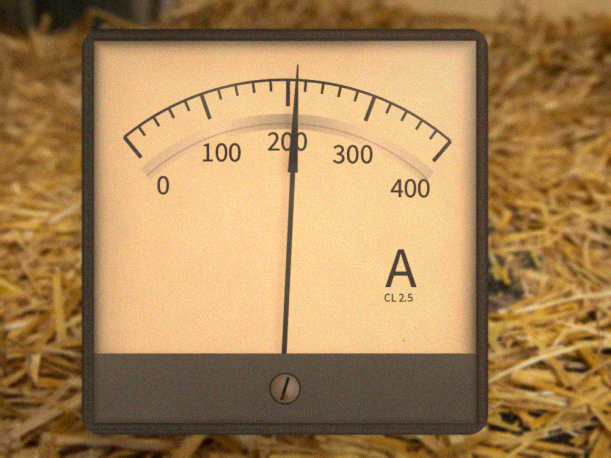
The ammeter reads {"value": 210, "unit": "A"}
